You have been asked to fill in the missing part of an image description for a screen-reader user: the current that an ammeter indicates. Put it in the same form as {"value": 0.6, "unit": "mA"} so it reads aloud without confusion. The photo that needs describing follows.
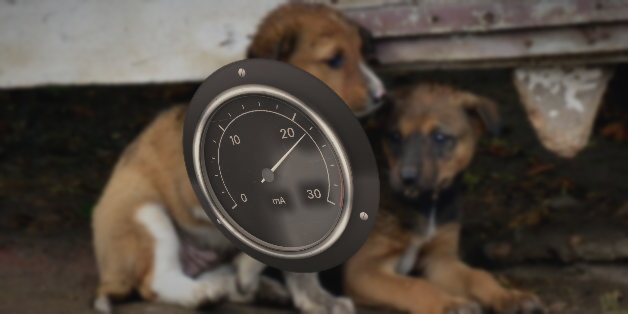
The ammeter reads {"value": 22, "unit": "mA"}
